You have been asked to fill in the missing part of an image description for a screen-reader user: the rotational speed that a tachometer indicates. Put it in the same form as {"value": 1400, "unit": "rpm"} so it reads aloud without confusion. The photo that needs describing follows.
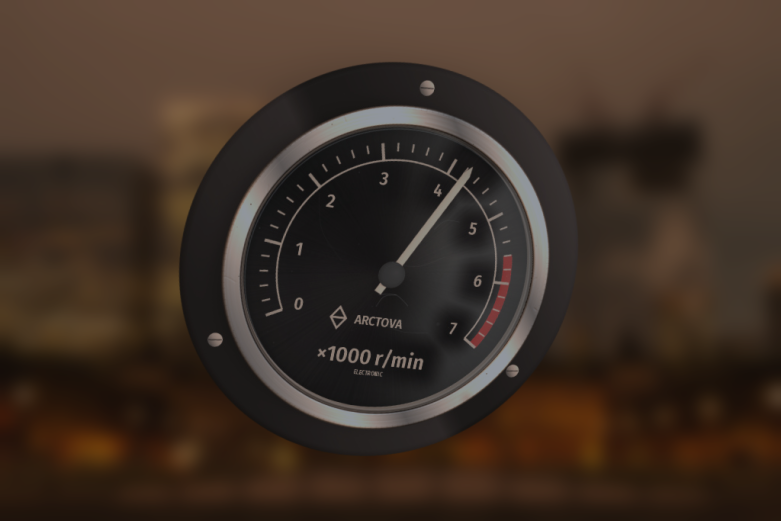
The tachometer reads {"value": 4200, "unit": "rpm"}
